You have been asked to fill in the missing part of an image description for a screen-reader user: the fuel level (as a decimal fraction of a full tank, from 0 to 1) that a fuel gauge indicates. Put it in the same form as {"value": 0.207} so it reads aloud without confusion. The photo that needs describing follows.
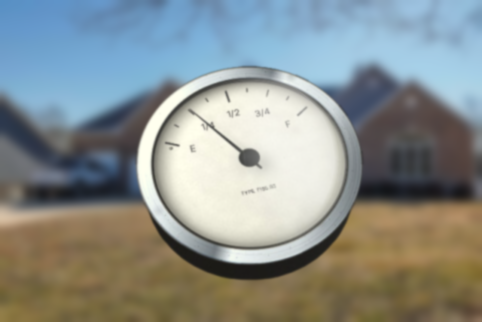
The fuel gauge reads {"value": 0.25}
